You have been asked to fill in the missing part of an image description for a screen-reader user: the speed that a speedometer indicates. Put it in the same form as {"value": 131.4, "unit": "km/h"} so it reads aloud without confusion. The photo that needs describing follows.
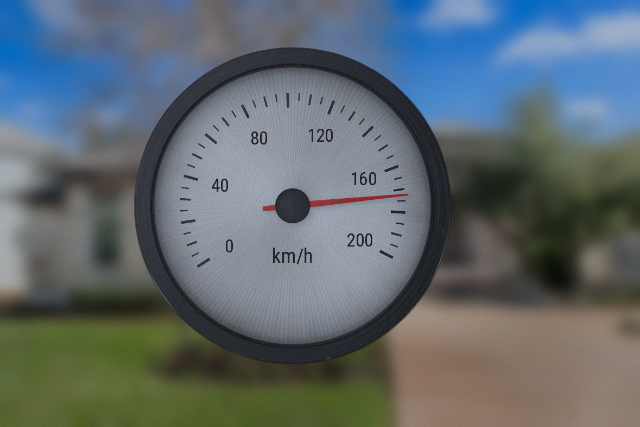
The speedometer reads {"value": 172.5, "unit": "km/h"}
